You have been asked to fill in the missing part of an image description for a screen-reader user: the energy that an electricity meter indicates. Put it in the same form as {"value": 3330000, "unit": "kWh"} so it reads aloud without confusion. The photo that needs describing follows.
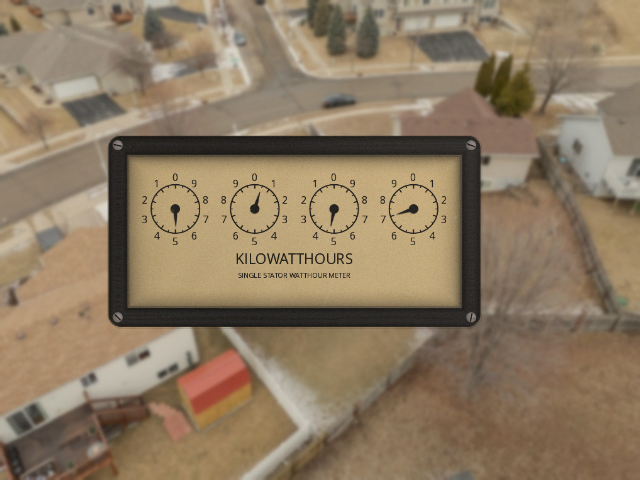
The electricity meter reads {"value": 5047, "unit": "kWh"}
